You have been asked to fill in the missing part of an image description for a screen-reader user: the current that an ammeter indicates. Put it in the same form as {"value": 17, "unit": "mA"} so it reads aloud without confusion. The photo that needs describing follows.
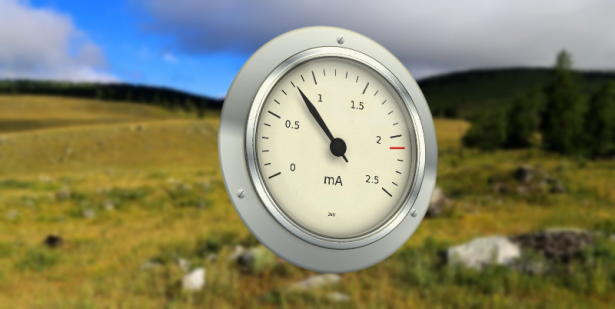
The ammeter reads {"value": 0.8, "unit": "mA"}
